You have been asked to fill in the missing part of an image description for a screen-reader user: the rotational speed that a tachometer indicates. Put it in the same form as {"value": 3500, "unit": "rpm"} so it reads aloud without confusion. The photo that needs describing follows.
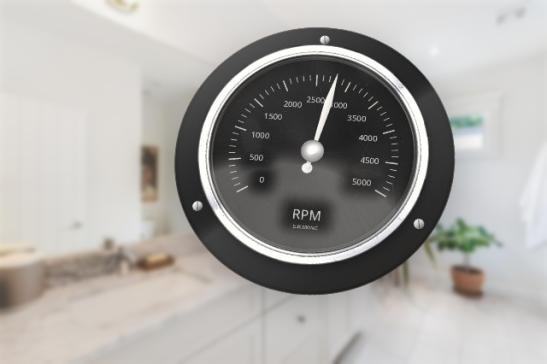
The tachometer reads {"value": 2800, "unit": "rpm"}
